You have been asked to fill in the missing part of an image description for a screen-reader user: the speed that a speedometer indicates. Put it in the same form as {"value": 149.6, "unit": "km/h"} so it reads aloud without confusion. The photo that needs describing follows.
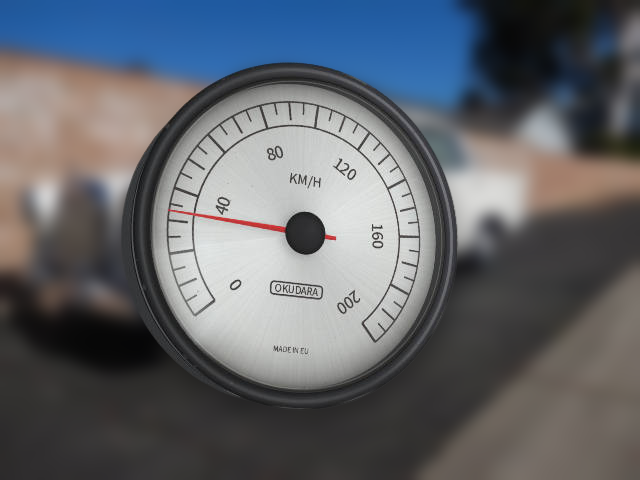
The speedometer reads {"value": 32.5, "unit": "km/h"}
